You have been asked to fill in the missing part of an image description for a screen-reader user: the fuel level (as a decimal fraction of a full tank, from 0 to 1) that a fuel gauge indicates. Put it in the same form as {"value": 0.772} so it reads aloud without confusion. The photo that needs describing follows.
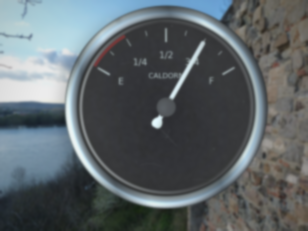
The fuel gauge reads {"value": 0.75}
